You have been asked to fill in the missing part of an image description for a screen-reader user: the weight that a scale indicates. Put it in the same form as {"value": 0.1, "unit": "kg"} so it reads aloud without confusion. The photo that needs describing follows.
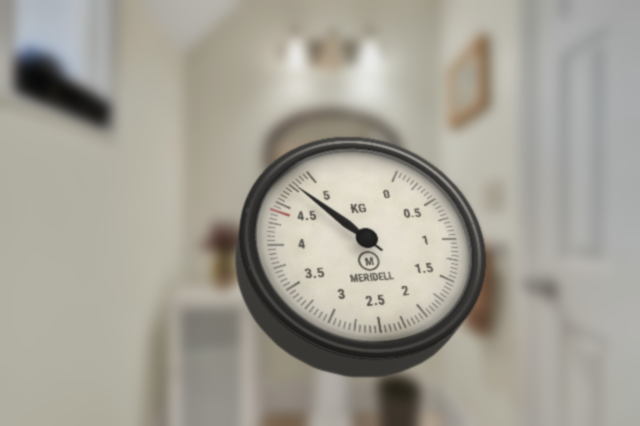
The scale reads {"value": 4.75, "unit": "kg"}
